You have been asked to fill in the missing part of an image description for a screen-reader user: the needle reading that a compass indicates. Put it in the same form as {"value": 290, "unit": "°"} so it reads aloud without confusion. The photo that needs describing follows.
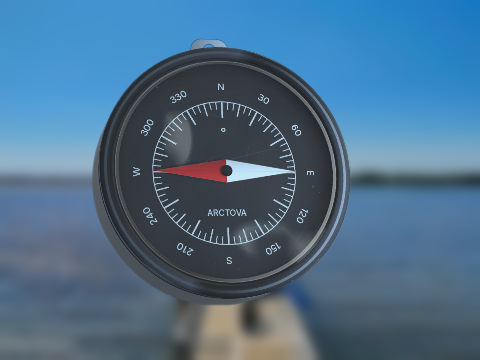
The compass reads {"value": 270, "unit": "°"}
